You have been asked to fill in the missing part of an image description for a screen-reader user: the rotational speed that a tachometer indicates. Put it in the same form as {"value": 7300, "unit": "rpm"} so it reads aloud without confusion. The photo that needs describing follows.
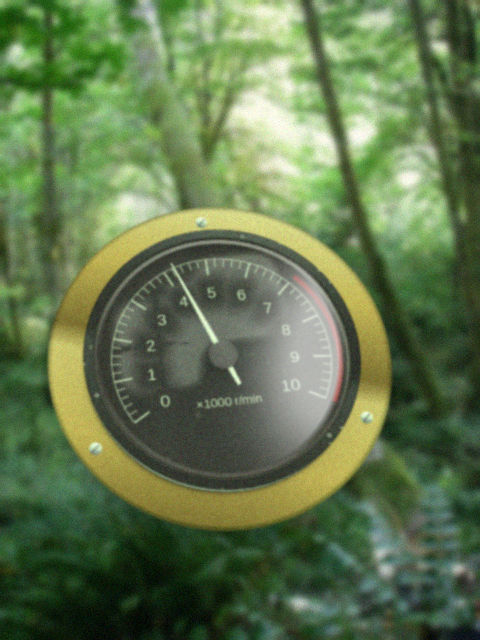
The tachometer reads {"value": 4200, "unit": "rpm"}
